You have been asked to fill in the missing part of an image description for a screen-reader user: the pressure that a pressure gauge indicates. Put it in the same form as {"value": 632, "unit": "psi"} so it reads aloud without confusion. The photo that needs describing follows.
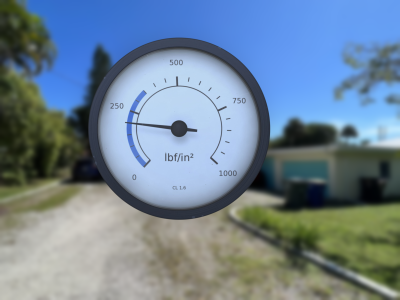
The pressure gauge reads {"value": 200, "unit": "psi"}
